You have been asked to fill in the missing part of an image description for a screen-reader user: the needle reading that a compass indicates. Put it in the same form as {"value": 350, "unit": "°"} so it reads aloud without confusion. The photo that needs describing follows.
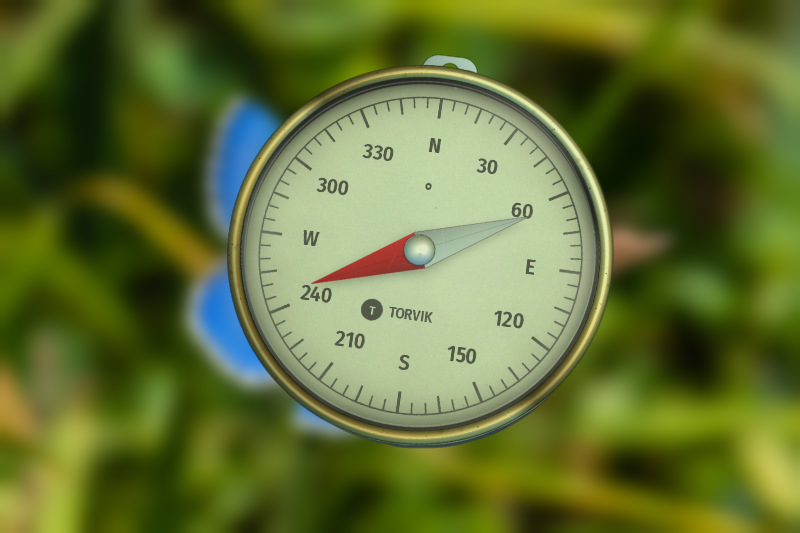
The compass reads {"value": 245, "unit": "°"}
